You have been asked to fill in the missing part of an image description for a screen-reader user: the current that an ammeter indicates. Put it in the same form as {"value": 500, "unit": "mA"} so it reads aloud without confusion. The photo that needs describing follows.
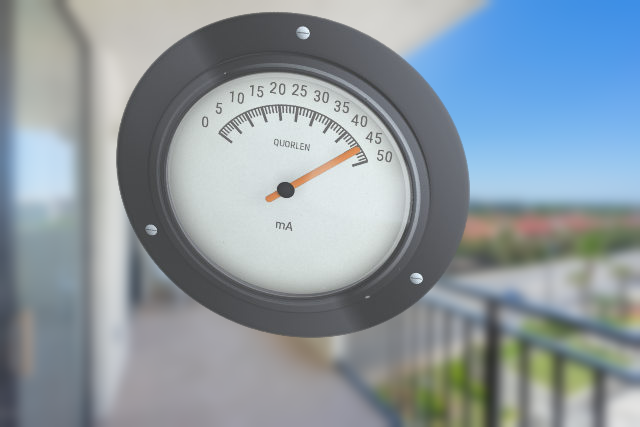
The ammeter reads {"value": 45, "unit": "mA"}
